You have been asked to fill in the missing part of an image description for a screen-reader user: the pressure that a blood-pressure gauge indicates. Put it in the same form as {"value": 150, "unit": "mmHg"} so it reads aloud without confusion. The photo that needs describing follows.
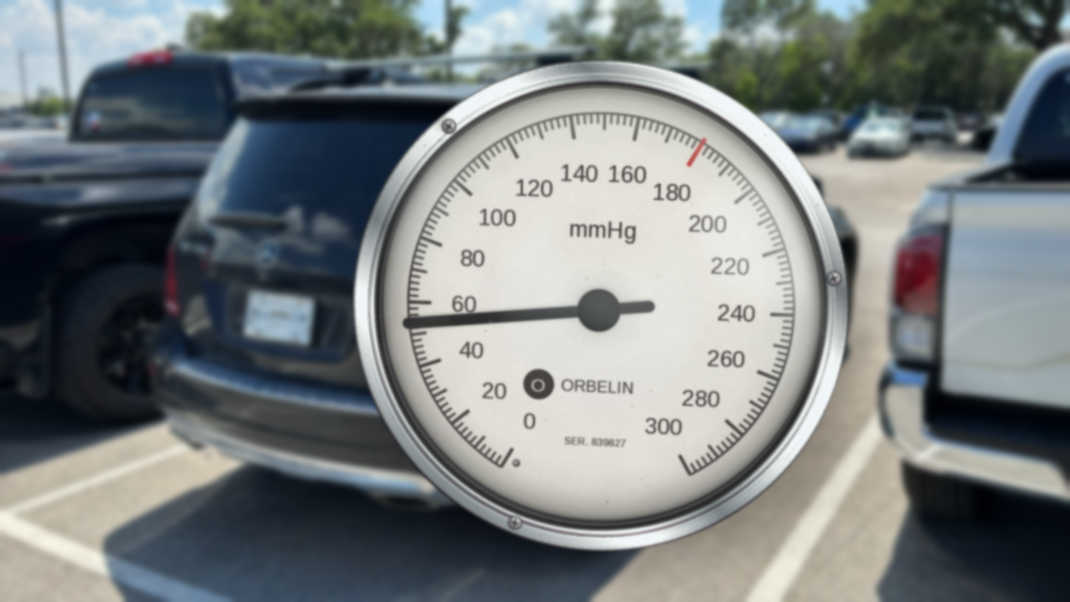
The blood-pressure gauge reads {"value": 54, "unit": "mmHg"}
